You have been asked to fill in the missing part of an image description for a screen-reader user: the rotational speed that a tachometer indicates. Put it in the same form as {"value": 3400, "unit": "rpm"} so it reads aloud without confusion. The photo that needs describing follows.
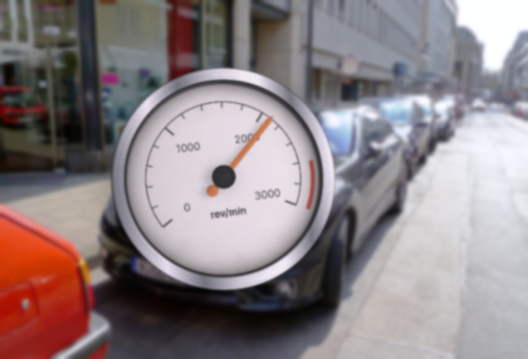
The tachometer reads {"value": 2100, "unit": "rpm"}
